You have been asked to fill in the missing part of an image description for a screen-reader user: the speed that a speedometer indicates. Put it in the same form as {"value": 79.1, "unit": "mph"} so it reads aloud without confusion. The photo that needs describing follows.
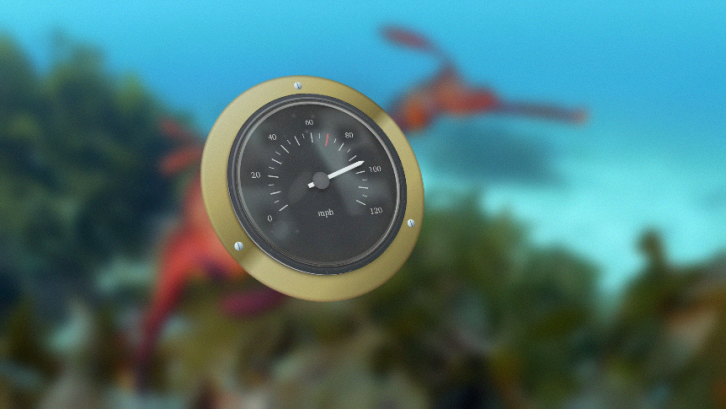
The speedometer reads {"value": 95, "unit": "mph"}
